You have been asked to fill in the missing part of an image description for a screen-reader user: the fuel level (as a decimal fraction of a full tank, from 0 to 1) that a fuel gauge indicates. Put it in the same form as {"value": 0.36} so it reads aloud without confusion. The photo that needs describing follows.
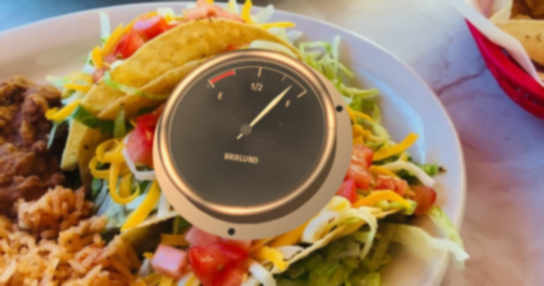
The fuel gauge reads {"value": 0.875}
